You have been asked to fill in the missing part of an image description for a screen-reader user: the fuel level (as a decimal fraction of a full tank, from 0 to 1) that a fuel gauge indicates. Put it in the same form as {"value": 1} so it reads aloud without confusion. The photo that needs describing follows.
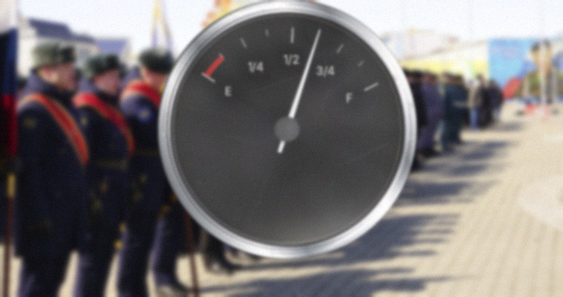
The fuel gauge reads {"value": 0.625}
